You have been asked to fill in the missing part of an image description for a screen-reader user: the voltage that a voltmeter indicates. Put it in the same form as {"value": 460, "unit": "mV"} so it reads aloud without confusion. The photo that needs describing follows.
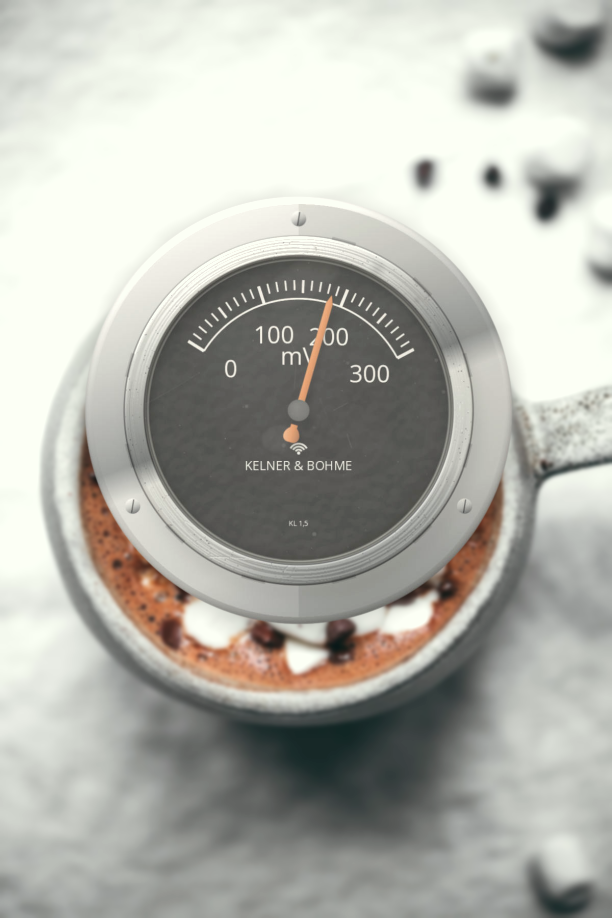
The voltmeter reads {"value": 185, "unit": "mV"}
